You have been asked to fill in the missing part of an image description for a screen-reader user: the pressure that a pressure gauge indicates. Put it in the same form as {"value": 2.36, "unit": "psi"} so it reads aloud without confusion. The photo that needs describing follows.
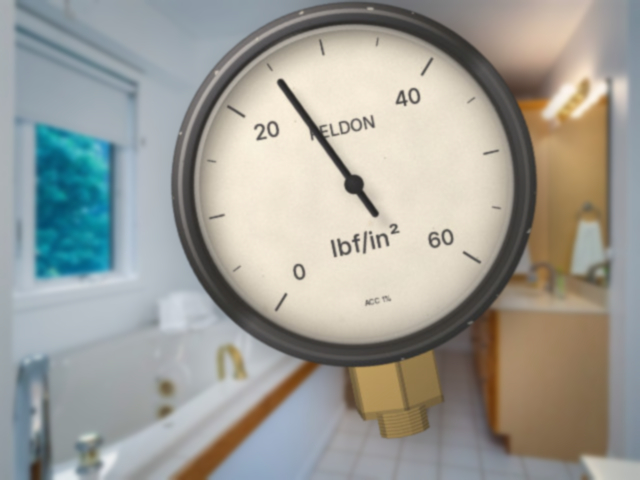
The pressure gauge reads {"value": 25, "unit": "psi"}
